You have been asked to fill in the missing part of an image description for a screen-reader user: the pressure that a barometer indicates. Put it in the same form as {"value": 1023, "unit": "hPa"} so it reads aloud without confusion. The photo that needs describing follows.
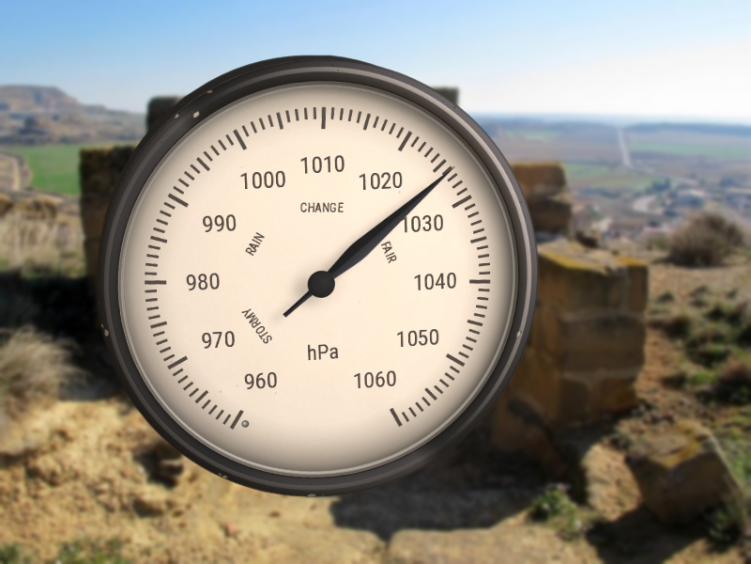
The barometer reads {"value": 1026, "unit": "hPa"}
